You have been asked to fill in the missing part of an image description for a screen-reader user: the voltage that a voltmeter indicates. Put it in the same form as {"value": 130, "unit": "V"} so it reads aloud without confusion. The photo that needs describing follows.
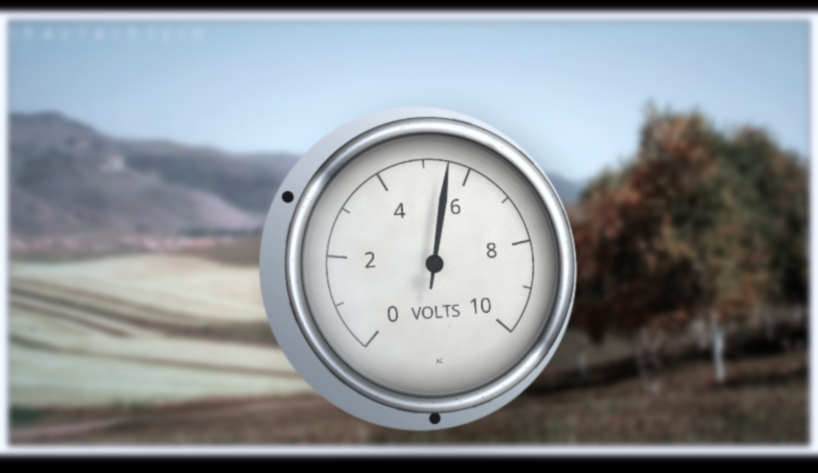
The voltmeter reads {"value": 5.5, "unit": "V"}
